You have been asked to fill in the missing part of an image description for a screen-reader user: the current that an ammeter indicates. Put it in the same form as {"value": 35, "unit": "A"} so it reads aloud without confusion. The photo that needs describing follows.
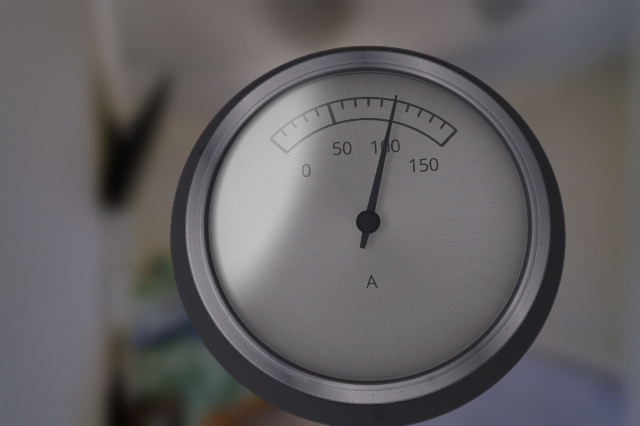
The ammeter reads {"value": 100, "unit": "A"}
